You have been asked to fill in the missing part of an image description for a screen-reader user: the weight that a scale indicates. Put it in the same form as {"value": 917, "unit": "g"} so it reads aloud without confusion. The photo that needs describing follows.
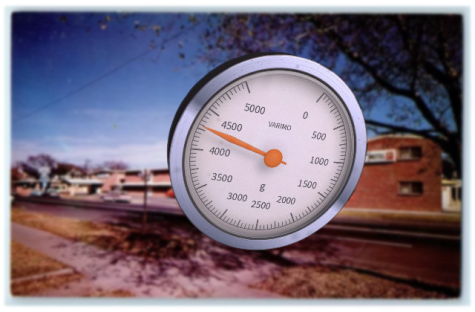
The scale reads {"value": 4300, "unit": "g"}
